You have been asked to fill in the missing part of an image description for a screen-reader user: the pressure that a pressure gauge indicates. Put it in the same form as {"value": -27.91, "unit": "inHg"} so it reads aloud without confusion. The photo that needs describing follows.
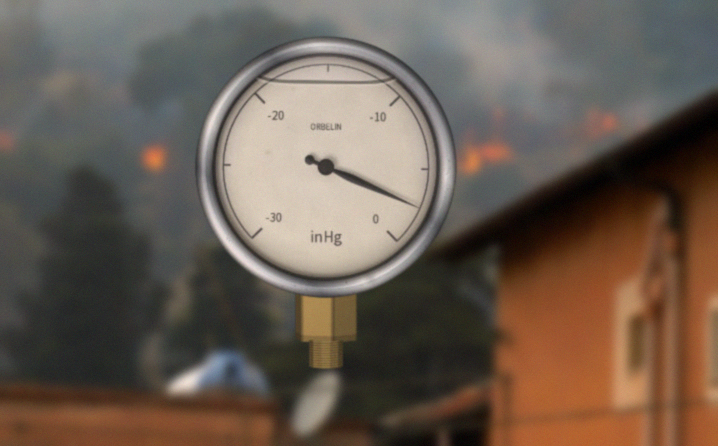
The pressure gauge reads {"value": -2.5, "unit": "inHg"}
